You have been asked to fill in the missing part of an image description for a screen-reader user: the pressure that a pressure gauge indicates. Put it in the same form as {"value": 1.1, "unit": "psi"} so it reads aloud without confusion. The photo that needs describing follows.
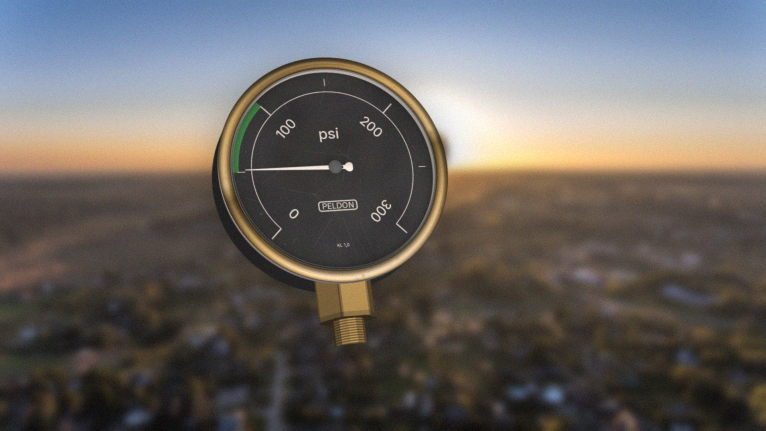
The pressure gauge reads {"value": 50, "unit": "psi"}
